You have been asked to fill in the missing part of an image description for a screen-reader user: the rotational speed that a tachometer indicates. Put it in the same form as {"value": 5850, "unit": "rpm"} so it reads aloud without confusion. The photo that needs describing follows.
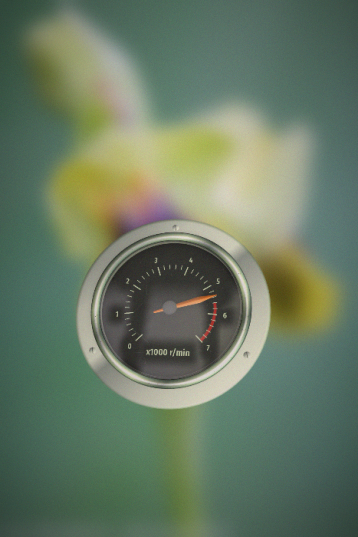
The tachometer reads {"value": 5400, "unit": "rpm"}
